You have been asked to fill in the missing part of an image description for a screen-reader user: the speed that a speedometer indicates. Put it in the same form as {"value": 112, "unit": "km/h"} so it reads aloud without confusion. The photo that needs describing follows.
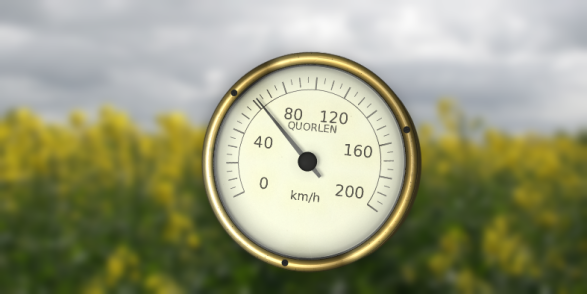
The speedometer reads {"value": 62.5, "unit": "km/h"}
